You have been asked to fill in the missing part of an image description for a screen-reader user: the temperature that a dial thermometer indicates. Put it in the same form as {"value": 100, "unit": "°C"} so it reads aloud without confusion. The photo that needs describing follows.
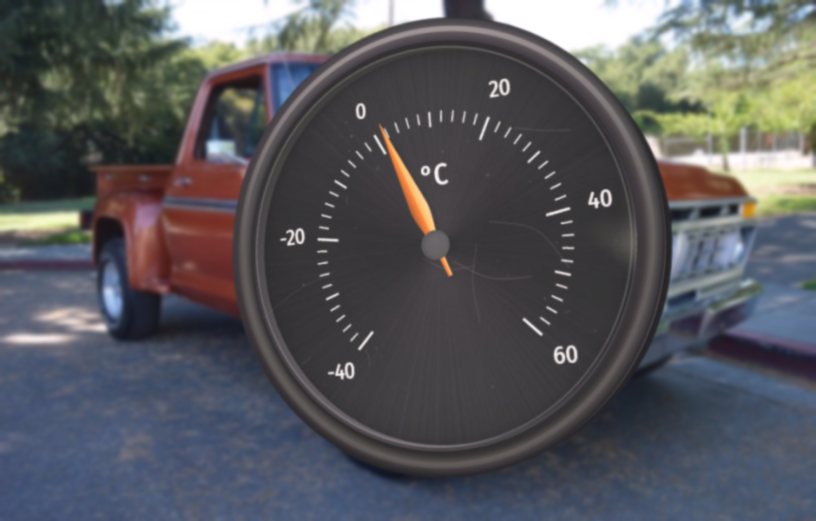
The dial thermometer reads {"value": 2, "unit": "°C"}
